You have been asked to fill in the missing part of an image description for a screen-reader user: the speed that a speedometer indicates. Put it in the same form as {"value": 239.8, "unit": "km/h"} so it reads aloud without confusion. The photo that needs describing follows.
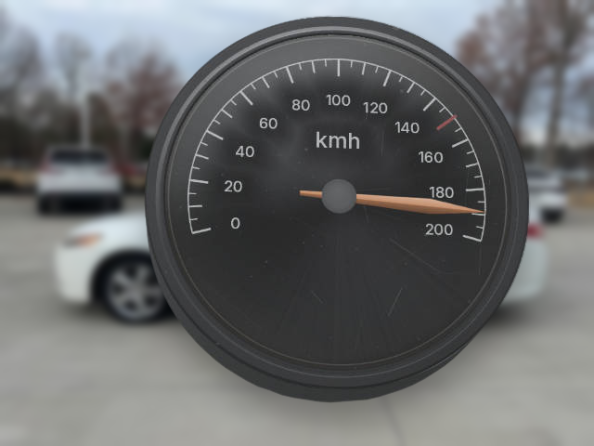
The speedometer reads {"value": 190, "unit": "km/h"}
